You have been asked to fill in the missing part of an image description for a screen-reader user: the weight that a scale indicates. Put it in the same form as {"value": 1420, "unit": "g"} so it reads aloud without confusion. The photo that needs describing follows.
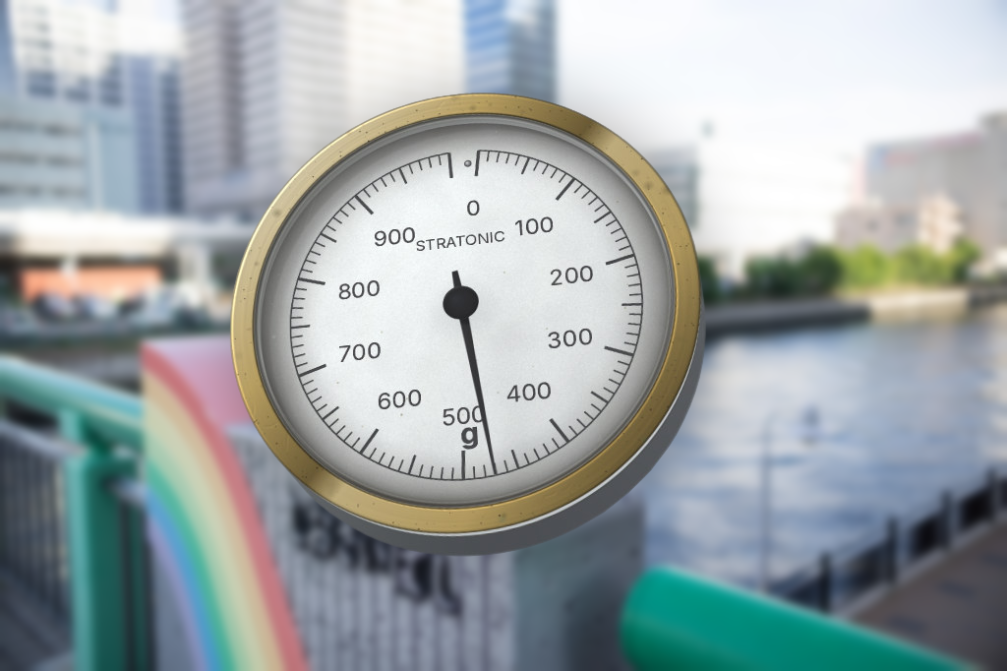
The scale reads {"value": 470, "unit": "g"}
